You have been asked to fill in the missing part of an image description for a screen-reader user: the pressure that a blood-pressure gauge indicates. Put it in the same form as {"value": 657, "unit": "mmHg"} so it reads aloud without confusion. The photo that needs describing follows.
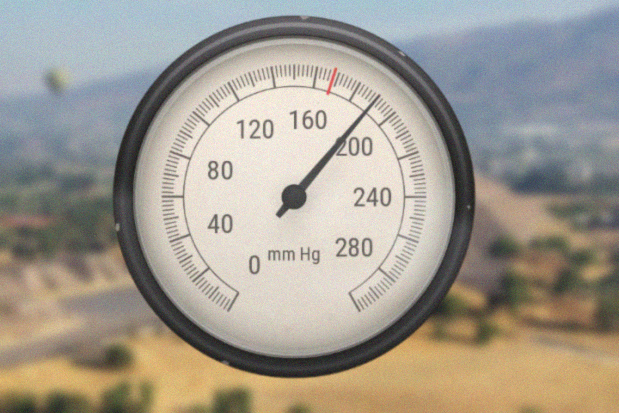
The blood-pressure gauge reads {"value": 190, "unit": "mmHg"}
